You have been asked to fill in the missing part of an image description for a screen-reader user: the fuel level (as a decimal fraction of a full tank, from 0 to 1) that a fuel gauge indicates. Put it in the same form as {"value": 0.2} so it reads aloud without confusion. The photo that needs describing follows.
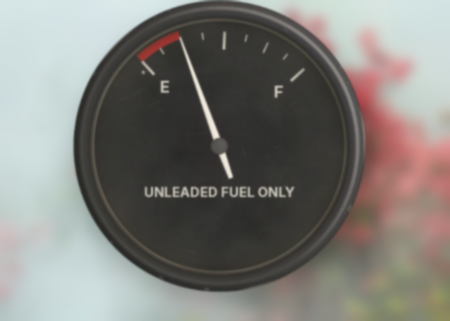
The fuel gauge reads {"value": 0.25}
